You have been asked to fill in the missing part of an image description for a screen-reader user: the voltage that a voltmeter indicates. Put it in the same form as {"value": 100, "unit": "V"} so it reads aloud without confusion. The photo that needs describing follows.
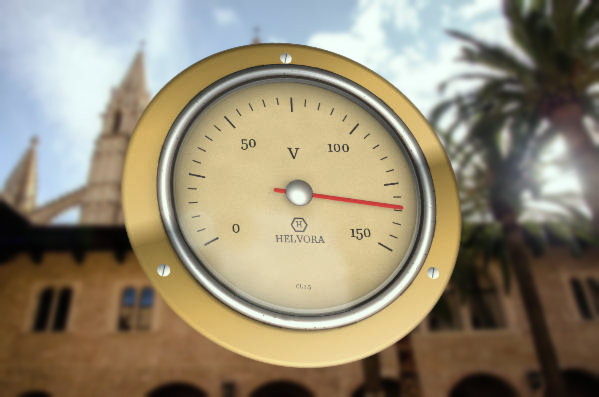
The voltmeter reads {"value": 135, "unit": "V"}
